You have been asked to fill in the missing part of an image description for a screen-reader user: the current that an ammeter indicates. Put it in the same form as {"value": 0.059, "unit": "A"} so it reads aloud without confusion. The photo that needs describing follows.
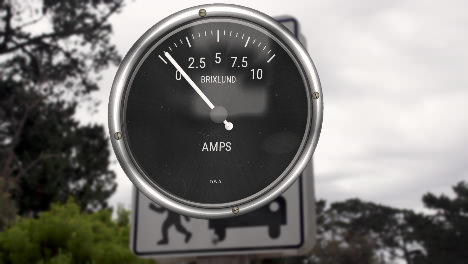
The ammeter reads {"value": 0.5, "unit": "A"}
